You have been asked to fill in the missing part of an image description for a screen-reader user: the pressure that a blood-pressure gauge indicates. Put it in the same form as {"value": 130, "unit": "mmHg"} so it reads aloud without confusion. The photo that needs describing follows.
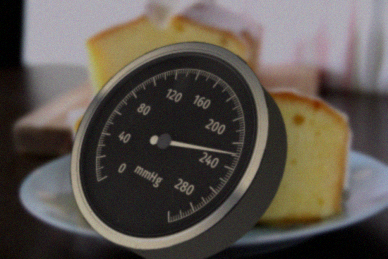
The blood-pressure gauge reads {"value": 230, "unit": "mmHg"}
